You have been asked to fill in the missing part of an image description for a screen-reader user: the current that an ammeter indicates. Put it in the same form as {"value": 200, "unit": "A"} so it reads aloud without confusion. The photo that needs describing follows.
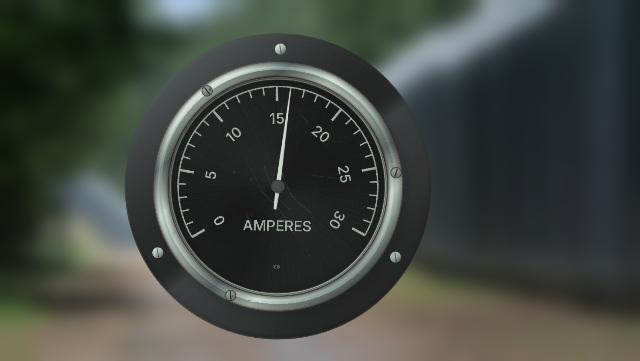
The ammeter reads {"value": 16, "unit": "A"}
